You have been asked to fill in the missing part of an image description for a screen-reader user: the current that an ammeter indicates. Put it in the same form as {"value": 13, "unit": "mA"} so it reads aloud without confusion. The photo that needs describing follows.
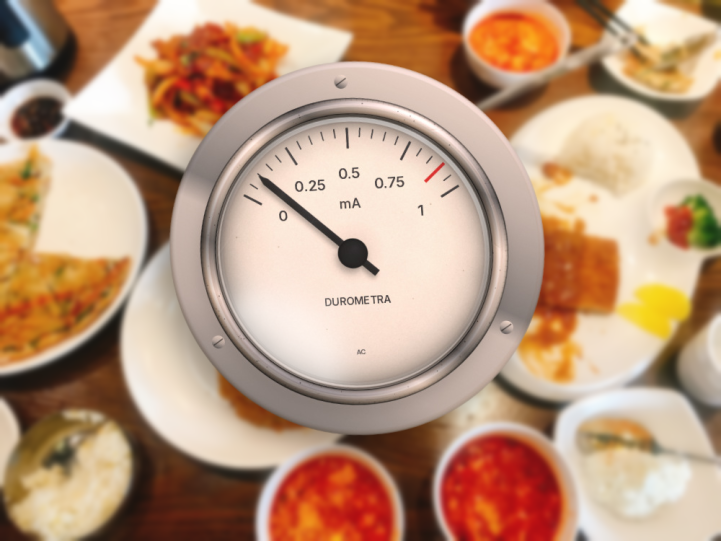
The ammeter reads {"value": 0.1, "unit": "mA"}
